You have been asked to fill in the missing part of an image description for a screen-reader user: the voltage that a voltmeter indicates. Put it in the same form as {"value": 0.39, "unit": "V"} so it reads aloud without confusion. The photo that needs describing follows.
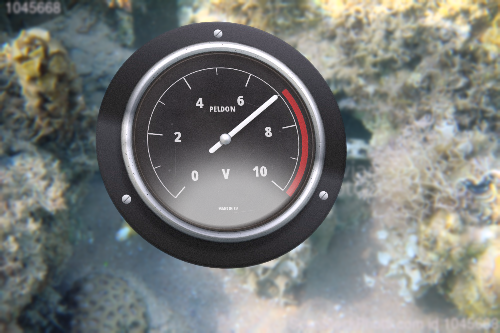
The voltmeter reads {"value": 7, "unit": "V"}
